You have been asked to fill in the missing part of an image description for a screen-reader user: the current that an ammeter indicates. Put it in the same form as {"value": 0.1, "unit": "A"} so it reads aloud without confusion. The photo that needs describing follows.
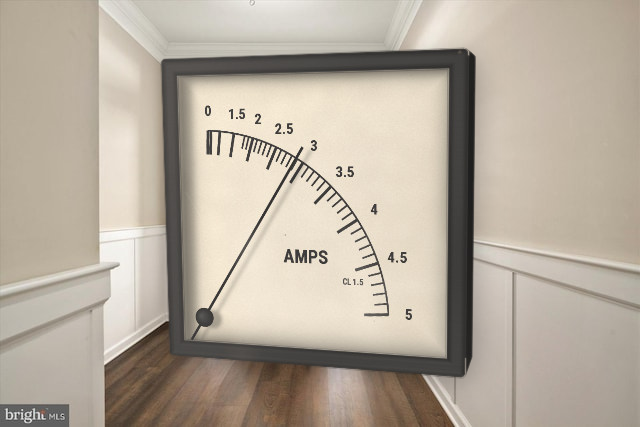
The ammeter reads {"value": 2.9, "unit": "A"}
